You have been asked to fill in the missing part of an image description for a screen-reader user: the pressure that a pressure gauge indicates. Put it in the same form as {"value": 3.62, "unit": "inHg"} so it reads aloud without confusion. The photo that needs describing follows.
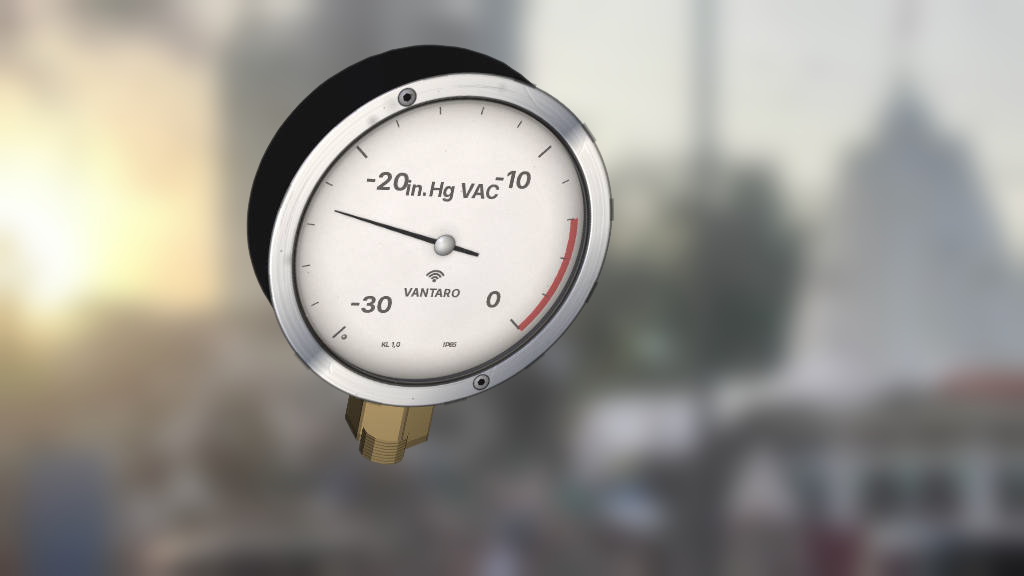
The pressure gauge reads {"value": -23, "unit": "inHg"}
